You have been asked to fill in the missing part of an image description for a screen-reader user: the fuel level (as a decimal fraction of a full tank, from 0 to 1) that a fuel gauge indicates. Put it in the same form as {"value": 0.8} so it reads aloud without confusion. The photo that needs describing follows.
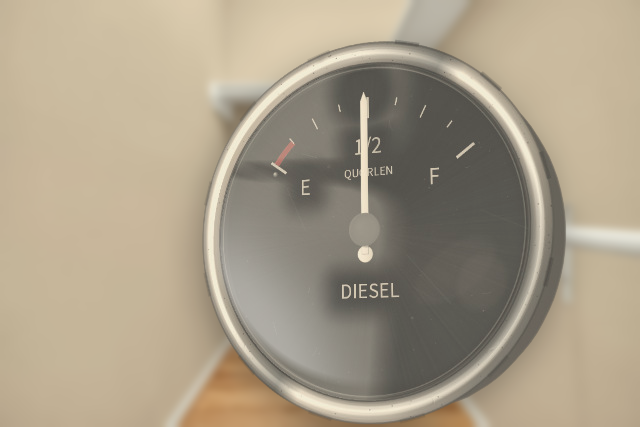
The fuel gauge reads {"value": 0.5}
